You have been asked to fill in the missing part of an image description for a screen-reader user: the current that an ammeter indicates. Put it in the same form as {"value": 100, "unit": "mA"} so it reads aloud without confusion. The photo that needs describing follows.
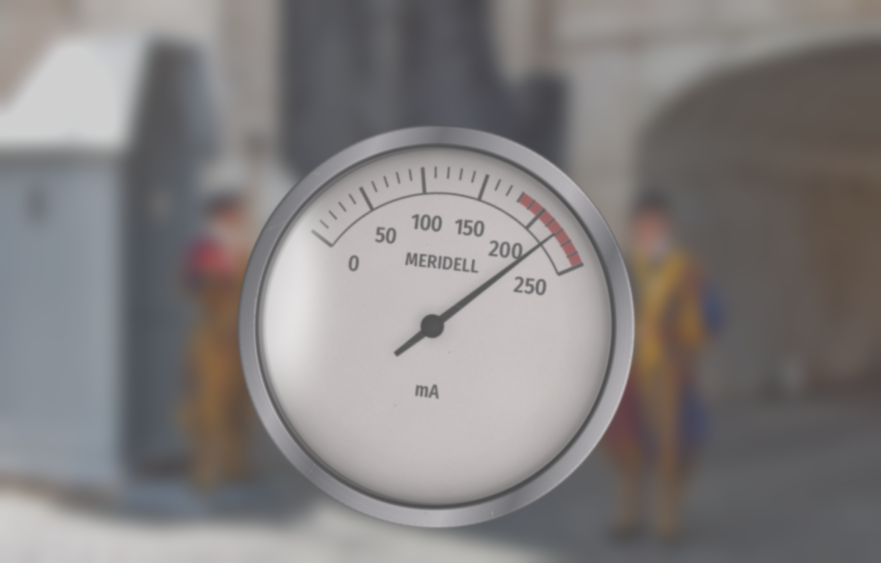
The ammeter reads {"value": 220, "unit": "mA"}
